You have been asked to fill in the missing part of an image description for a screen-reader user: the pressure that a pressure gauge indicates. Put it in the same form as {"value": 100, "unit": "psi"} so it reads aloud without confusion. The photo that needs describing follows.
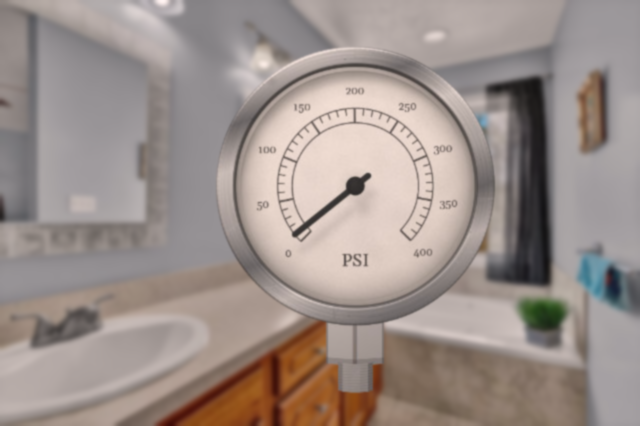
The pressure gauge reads {"value": 10, "unit": "psi"}
